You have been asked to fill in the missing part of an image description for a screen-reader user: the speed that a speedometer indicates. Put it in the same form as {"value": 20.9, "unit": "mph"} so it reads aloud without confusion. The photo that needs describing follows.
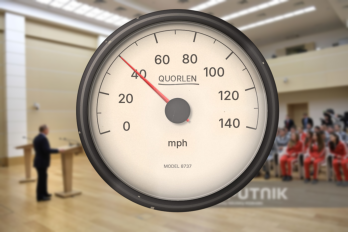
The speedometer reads {"value": 40, "unit": "mph"}
